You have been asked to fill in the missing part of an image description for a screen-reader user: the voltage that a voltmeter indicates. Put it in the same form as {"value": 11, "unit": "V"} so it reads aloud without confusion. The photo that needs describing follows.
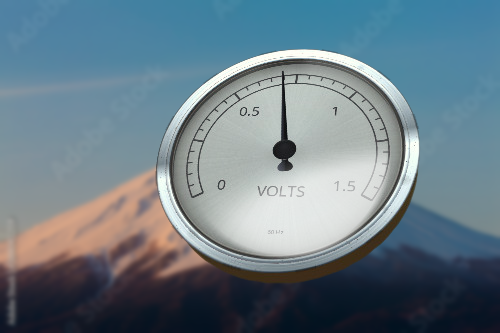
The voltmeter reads {"value": 0.7, "unit": "V"}
